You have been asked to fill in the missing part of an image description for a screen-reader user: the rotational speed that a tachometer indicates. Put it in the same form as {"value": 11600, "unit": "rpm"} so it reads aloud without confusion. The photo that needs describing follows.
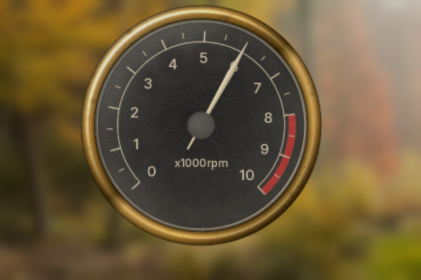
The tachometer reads {"value": 6000, "unit": "rpm"}
